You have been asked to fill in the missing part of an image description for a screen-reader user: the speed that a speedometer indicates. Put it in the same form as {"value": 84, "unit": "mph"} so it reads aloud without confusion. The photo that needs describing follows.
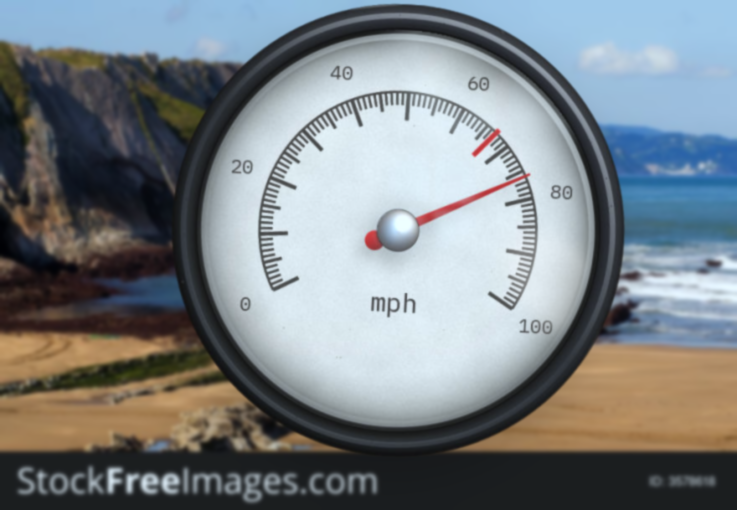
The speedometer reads {"value": 76, "unit": "mph"}
